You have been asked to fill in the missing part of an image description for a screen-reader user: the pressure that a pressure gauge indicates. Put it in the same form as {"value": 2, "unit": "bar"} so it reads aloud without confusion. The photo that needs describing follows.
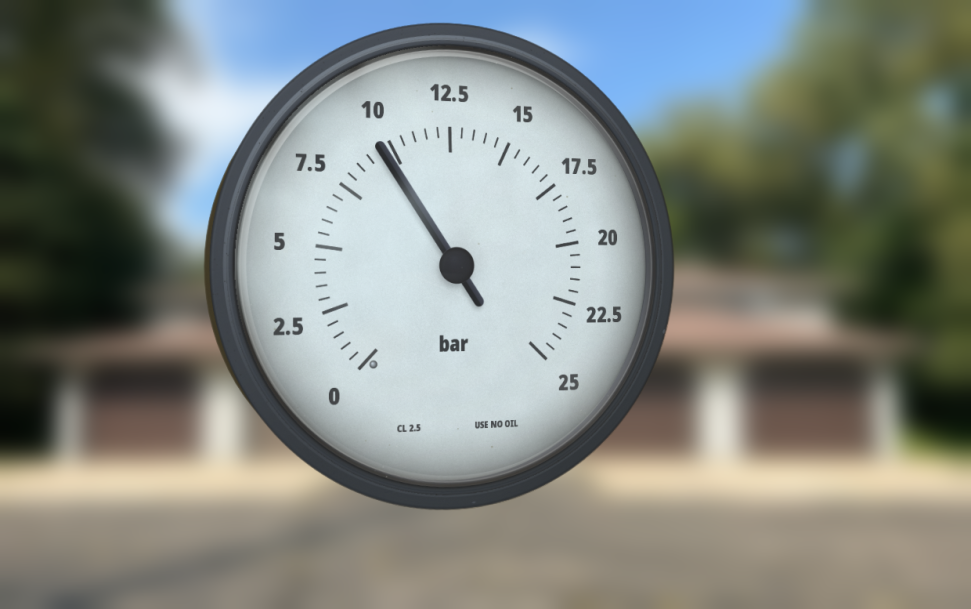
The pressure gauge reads {"value": 9.5, "unit": "bar"}
